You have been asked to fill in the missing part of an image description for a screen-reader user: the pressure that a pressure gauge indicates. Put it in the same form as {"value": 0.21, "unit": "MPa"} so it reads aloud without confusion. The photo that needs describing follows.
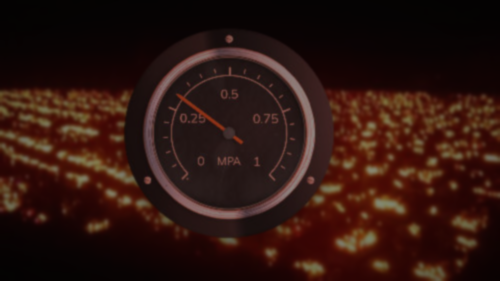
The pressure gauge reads {"value": 0.3, "unit": "MPa"}
